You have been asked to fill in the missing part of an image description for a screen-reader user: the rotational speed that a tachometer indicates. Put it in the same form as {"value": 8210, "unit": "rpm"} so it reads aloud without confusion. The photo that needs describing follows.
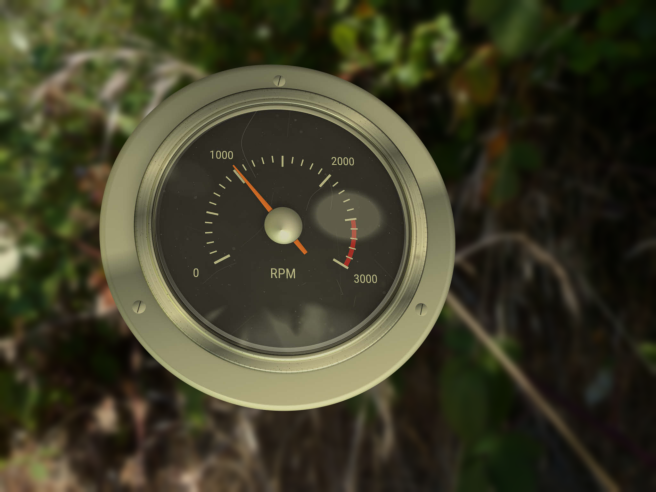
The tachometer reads {"value": 1000, "unit": "rpm"}
